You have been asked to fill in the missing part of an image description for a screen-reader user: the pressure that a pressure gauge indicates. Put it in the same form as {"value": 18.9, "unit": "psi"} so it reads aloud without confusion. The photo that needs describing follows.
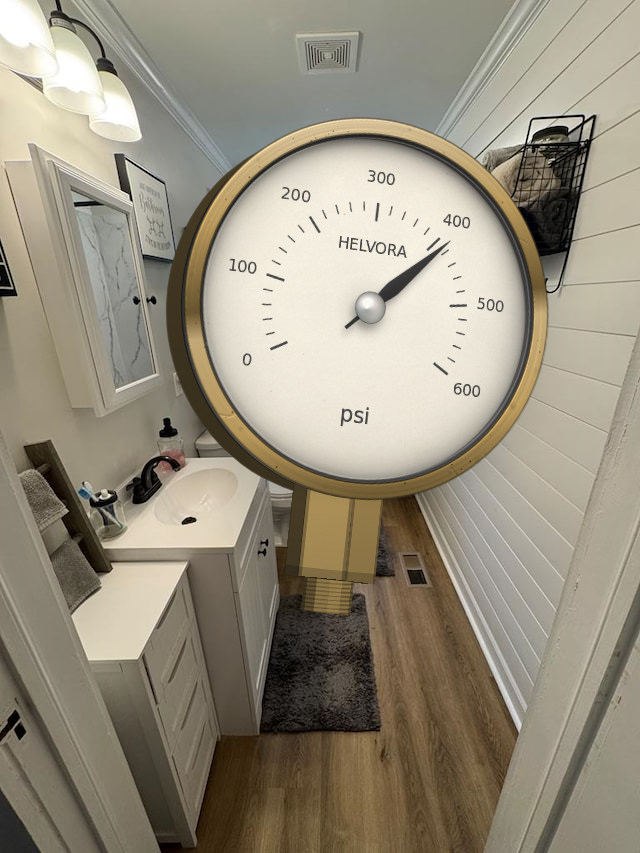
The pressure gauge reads {"value": 410, "unit": "psi"}
